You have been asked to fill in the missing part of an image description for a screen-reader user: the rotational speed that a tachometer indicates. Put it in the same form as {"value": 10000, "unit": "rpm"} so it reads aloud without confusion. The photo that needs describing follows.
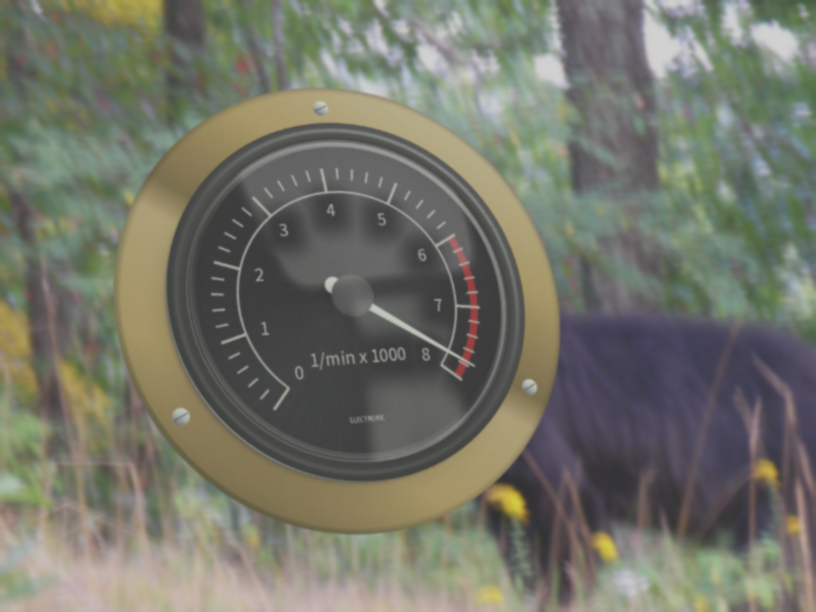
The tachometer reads {"value": 7800, "unit": "rpm"}
